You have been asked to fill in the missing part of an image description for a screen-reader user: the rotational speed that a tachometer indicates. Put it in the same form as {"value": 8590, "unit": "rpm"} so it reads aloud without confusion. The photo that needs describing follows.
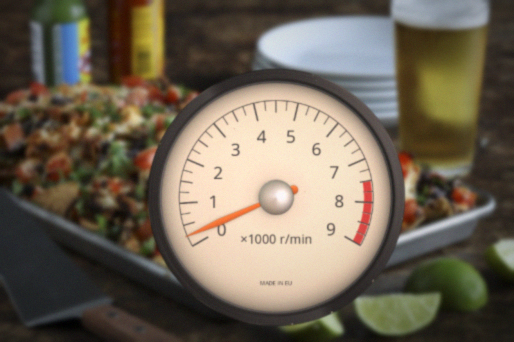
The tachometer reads {"value": 250, "unit": "rpm"}
